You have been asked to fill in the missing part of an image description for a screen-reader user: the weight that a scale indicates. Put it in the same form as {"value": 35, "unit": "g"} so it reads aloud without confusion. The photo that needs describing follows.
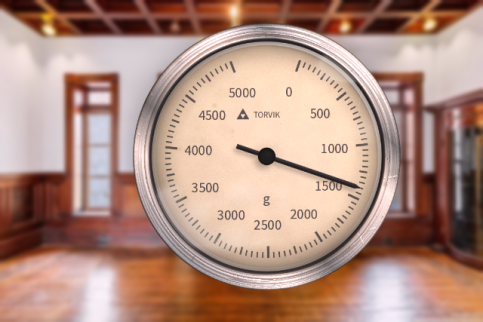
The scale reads {"value": 1400, "unit": "g"}
